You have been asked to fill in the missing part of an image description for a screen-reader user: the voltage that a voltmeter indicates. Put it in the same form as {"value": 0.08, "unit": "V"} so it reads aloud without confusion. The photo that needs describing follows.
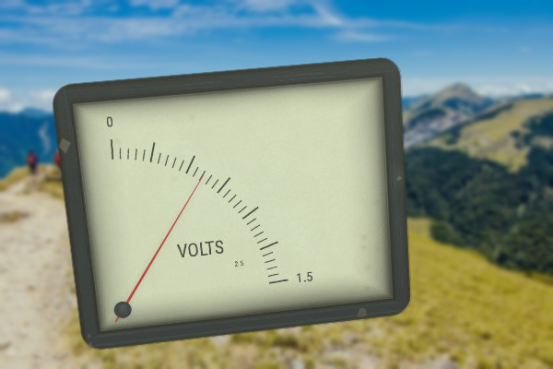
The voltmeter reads {"value": 0.6, "unit": "V"}
